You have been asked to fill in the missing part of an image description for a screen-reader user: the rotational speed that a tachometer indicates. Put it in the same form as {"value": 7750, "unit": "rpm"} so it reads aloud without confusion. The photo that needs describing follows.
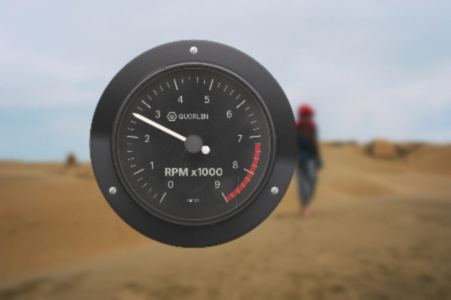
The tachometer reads {"value": 2600, "unit": "rpm"}
